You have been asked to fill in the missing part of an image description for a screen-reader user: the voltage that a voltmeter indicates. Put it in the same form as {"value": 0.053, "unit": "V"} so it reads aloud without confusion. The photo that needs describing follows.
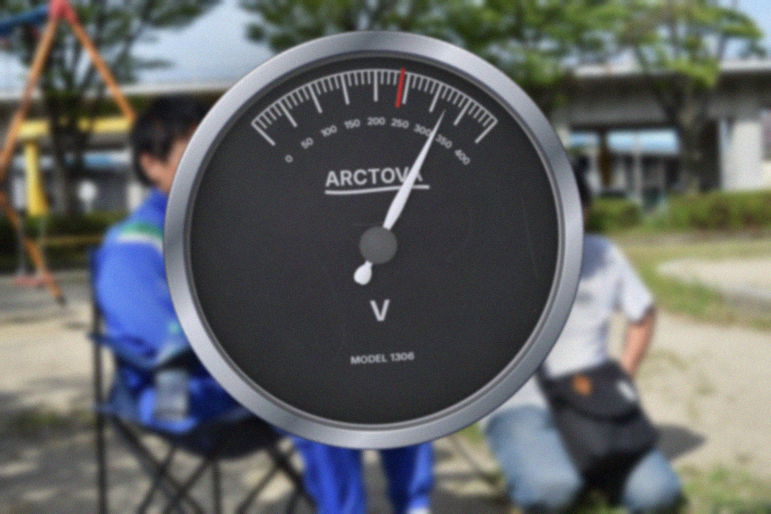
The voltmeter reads {"value": 320, "unit": "V"}
